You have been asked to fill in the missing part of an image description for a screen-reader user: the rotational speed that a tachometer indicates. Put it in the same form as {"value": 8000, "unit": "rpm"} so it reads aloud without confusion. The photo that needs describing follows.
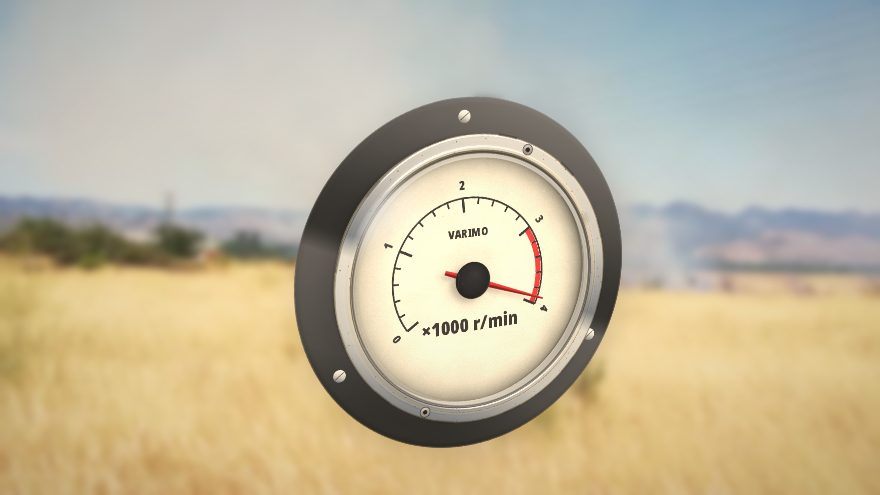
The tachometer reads {"value": 3900, "unit": "rpm"}
